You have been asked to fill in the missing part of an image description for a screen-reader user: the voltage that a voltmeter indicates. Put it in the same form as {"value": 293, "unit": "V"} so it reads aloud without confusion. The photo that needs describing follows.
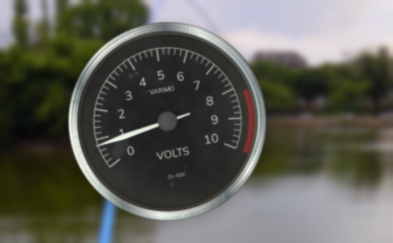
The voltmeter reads {"value": 0.8, "unit": "V"}
